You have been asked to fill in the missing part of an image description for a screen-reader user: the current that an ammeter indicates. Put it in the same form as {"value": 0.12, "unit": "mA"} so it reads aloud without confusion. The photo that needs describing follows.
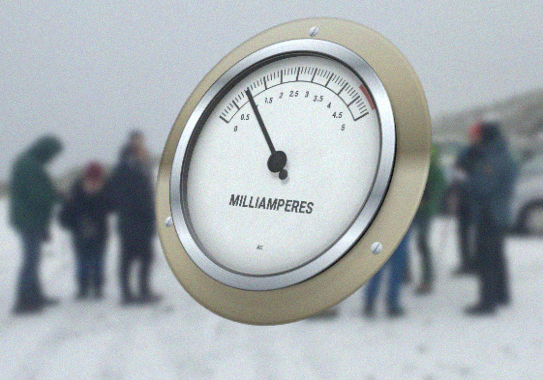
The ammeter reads {"value": 1, "unit": "mA"}
